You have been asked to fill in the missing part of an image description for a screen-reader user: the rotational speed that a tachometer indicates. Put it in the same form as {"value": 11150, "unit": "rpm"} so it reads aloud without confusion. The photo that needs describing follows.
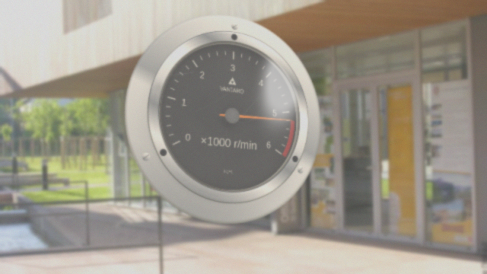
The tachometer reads {"value": 5200, "unit": "rpm"}
